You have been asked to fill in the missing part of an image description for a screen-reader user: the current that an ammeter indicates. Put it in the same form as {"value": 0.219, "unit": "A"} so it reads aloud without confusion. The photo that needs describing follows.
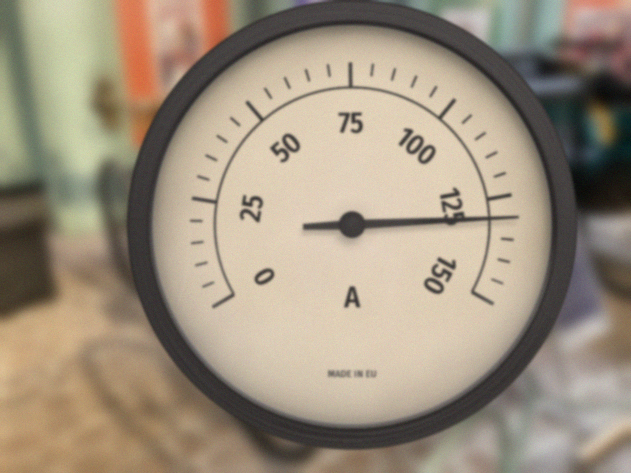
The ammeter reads {"value": 130, "unit": "A"}
